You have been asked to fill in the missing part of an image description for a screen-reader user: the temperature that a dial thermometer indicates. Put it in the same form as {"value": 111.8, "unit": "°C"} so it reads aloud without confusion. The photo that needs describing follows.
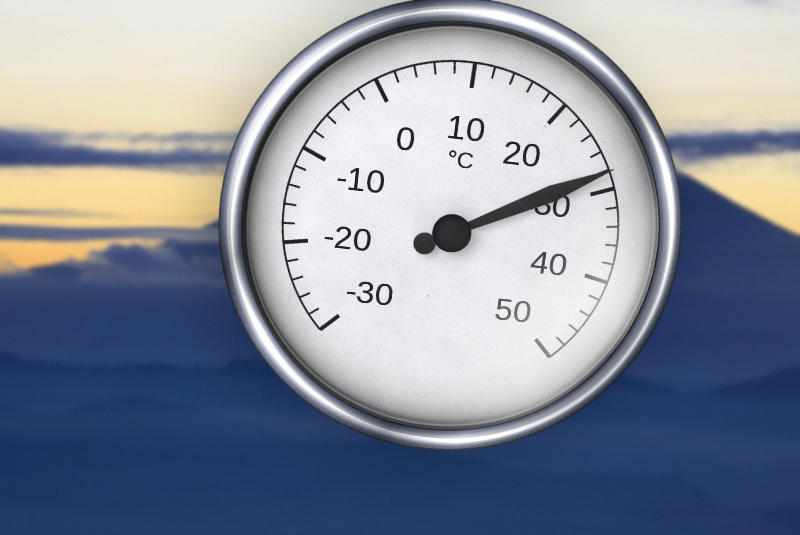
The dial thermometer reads {"value": 28, "unit": "°C"}
